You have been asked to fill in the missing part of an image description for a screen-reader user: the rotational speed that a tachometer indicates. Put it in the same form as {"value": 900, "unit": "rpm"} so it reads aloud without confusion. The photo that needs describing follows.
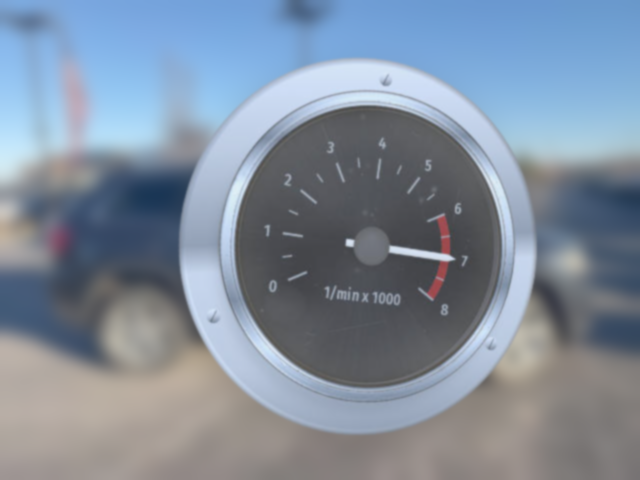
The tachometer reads {"value": 7000, "unit": "rpm"}
